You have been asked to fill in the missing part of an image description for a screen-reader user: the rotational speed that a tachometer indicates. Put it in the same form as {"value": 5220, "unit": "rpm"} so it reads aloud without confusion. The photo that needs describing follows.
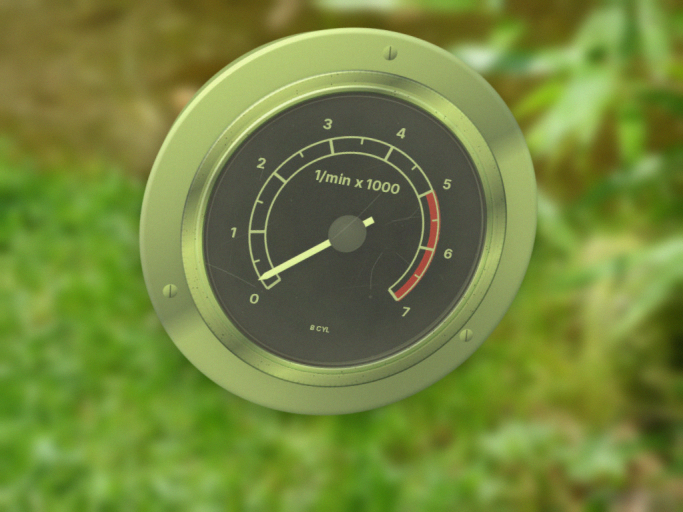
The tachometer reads {"value": 250, "unit": "rpm"}
